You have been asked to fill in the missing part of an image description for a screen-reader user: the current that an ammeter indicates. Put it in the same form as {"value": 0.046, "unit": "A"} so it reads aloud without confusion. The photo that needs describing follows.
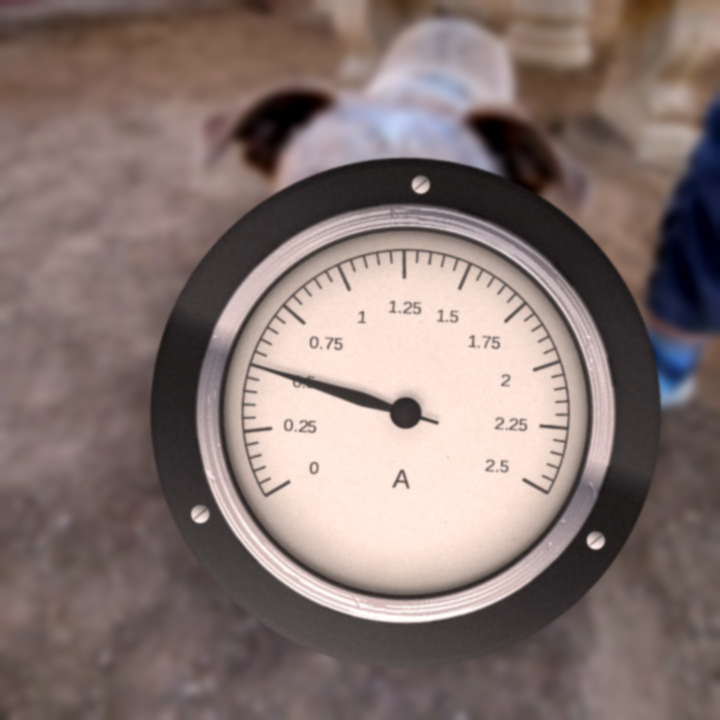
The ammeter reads {"value": 0.5, "unit": "A"}
